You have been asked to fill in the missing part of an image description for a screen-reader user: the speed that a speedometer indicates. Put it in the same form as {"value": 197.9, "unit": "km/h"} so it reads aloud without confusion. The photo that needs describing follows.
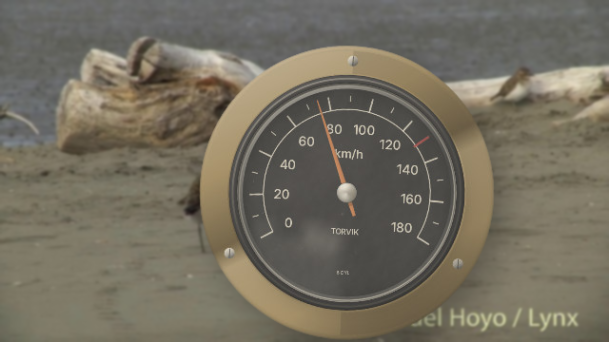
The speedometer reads {"value": 75, "unit": "km/h"}
